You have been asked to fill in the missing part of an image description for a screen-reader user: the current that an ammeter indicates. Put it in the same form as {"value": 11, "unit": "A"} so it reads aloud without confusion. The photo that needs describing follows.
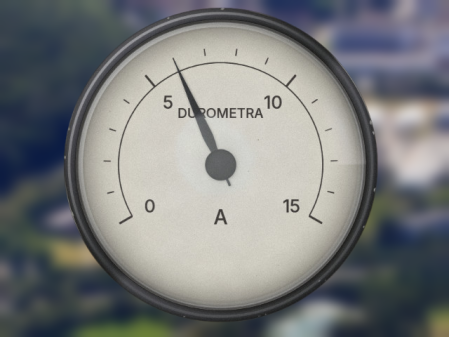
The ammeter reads {"value": 6, "unit": "A"}
